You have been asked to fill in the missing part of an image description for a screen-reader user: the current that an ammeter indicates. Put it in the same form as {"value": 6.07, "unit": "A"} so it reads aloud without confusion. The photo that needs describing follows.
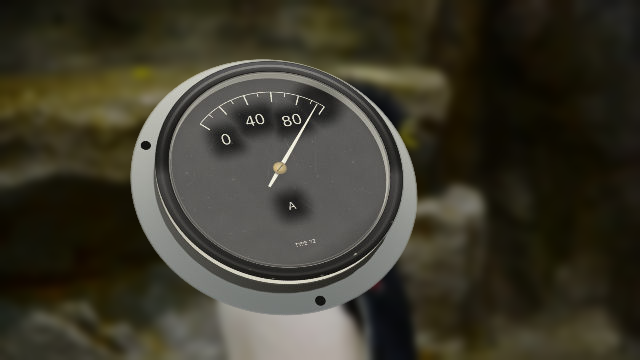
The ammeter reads {"value": 95, "unit": "A"}
